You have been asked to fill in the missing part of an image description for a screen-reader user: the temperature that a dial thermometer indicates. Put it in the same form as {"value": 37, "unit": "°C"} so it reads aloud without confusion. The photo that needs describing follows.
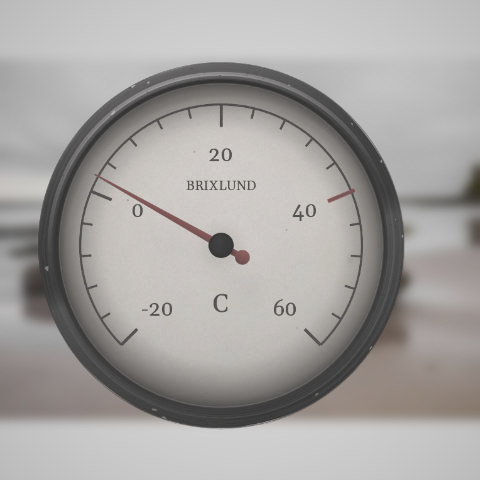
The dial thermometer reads {"value": 2, "unit": "°C"}
